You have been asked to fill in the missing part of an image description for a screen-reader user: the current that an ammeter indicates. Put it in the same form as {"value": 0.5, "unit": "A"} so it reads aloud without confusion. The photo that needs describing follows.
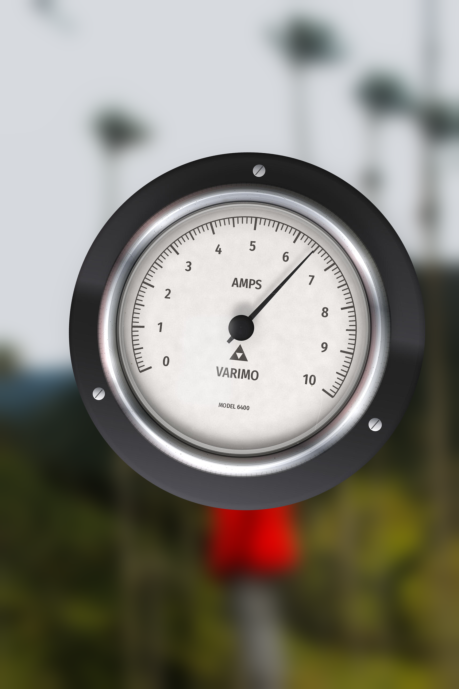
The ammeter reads {"value": 6.5, "unit": "A"}
